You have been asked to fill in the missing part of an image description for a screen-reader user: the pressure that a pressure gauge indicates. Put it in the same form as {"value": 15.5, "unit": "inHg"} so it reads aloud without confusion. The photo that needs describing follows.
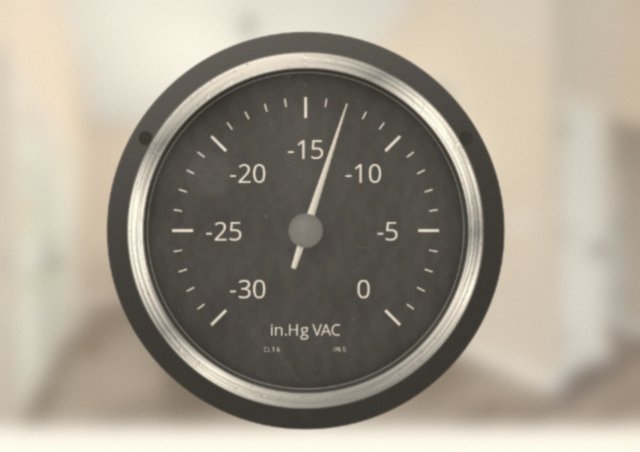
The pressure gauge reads {"value": -13, "unit": "inHg"}
